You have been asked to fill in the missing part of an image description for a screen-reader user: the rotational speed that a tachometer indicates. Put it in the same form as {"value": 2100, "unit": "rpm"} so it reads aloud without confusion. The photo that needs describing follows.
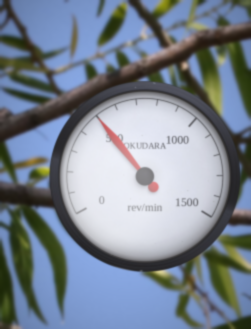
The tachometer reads {"value": 500, "unit": "rpm"}
